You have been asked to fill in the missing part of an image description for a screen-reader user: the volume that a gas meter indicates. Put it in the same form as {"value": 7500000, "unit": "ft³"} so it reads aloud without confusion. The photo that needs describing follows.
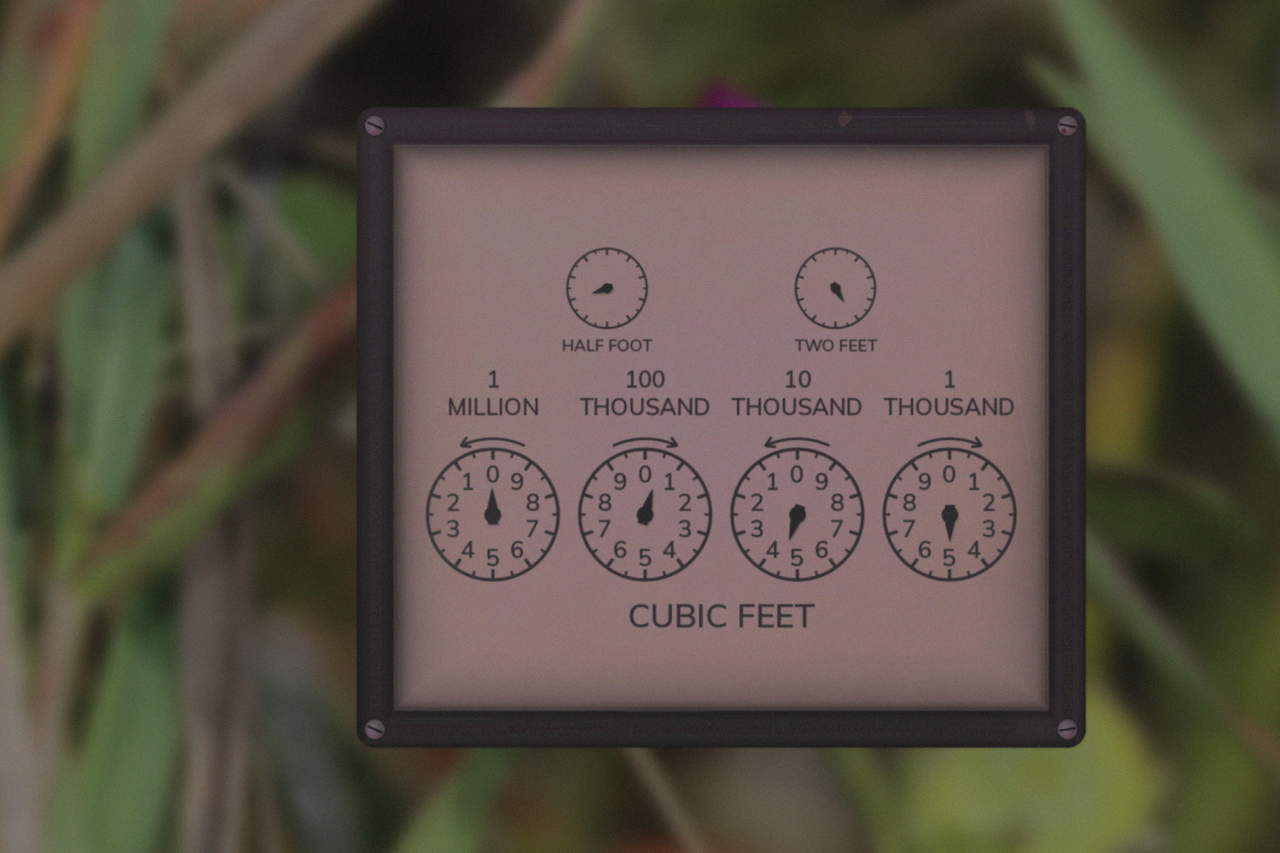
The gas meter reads {"value": 4500, "unit": "ft³"}
